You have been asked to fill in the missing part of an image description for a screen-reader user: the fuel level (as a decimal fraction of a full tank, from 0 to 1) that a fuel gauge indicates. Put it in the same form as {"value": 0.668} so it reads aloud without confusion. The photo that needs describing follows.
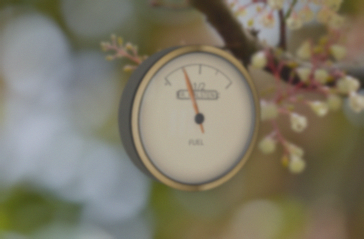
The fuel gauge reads {"value": 0.25}
